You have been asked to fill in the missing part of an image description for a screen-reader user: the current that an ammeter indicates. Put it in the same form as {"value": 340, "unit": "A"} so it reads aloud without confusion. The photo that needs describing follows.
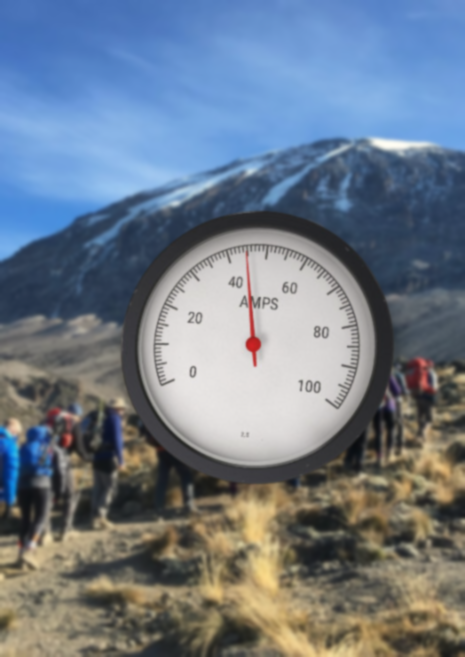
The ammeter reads {"value": 45, "unit": "A"}
